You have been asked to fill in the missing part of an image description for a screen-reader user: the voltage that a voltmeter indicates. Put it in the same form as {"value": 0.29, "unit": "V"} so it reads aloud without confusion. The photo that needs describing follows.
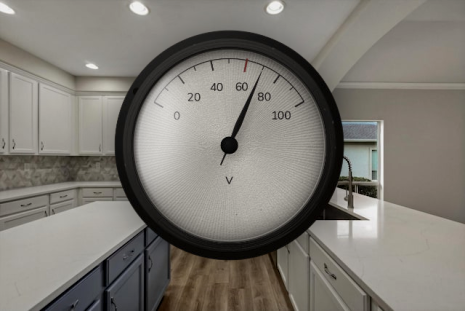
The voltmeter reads {"value": 70, "unit": "V"}
